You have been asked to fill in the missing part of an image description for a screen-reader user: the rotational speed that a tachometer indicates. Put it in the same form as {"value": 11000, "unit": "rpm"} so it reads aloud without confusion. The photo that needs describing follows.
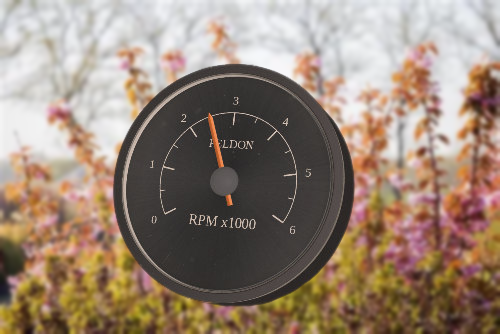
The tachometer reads {"value": 2500, "unit": "rpm"}
